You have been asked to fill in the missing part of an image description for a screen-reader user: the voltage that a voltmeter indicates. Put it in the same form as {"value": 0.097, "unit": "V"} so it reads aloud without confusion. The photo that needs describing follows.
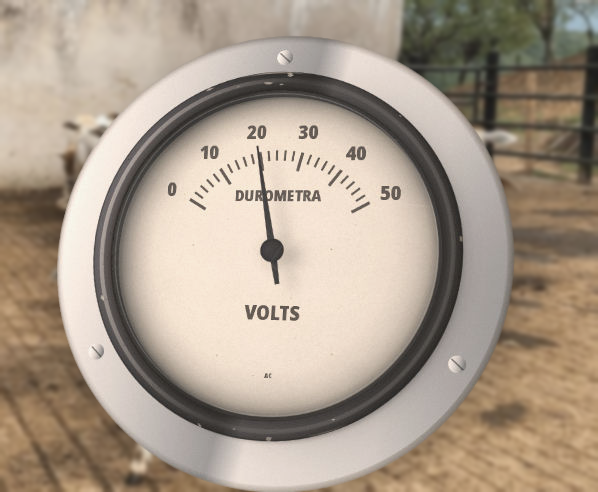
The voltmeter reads {"value": 20, "unit": "V"}
